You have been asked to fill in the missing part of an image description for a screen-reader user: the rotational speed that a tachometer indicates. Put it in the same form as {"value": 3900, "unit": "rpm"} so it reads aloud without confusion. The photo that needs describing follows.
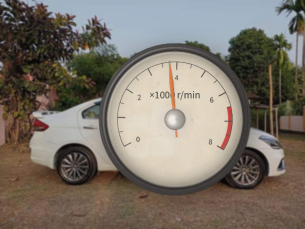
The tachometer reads {"value": 3750, "unit": "rpm"}
